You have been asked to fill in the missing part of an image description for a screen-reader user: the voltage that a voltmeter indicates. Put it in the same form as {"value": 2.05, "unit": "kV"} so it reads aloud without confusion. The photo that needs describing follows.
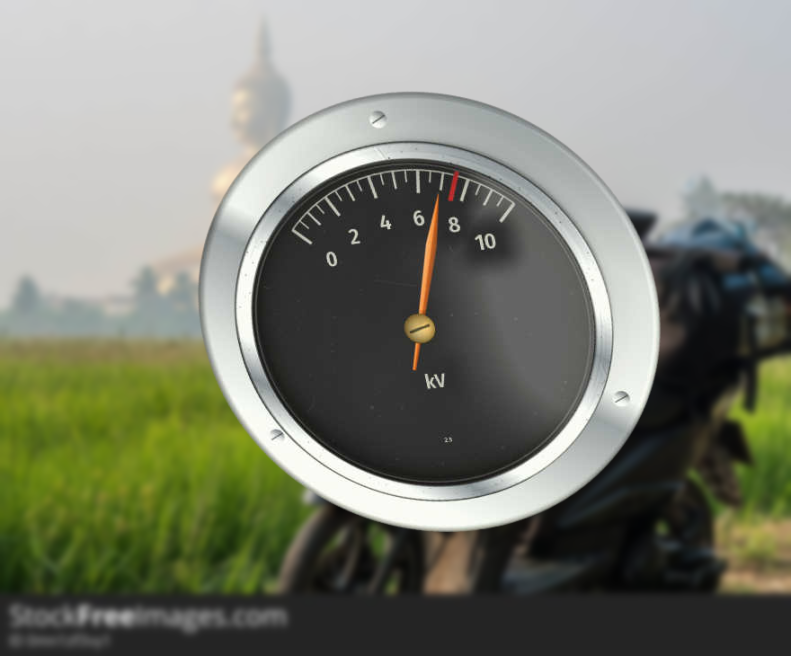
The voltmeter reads {"value": 7, "unit": "kV"}
